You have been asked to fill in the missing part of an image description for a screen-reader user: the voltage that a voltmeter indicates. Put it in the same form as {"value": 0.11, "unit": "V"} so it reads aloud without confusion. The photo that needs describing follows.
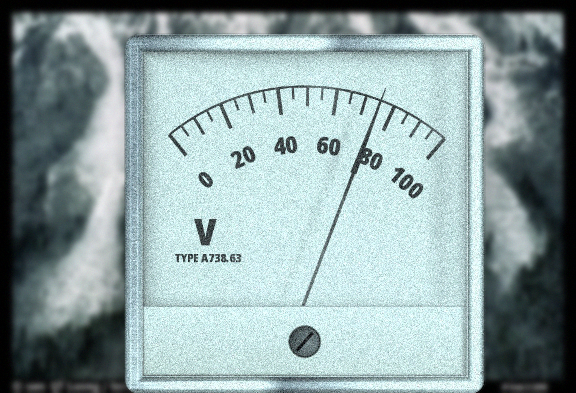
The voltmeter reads {"value": 75, "unit": "V"}
